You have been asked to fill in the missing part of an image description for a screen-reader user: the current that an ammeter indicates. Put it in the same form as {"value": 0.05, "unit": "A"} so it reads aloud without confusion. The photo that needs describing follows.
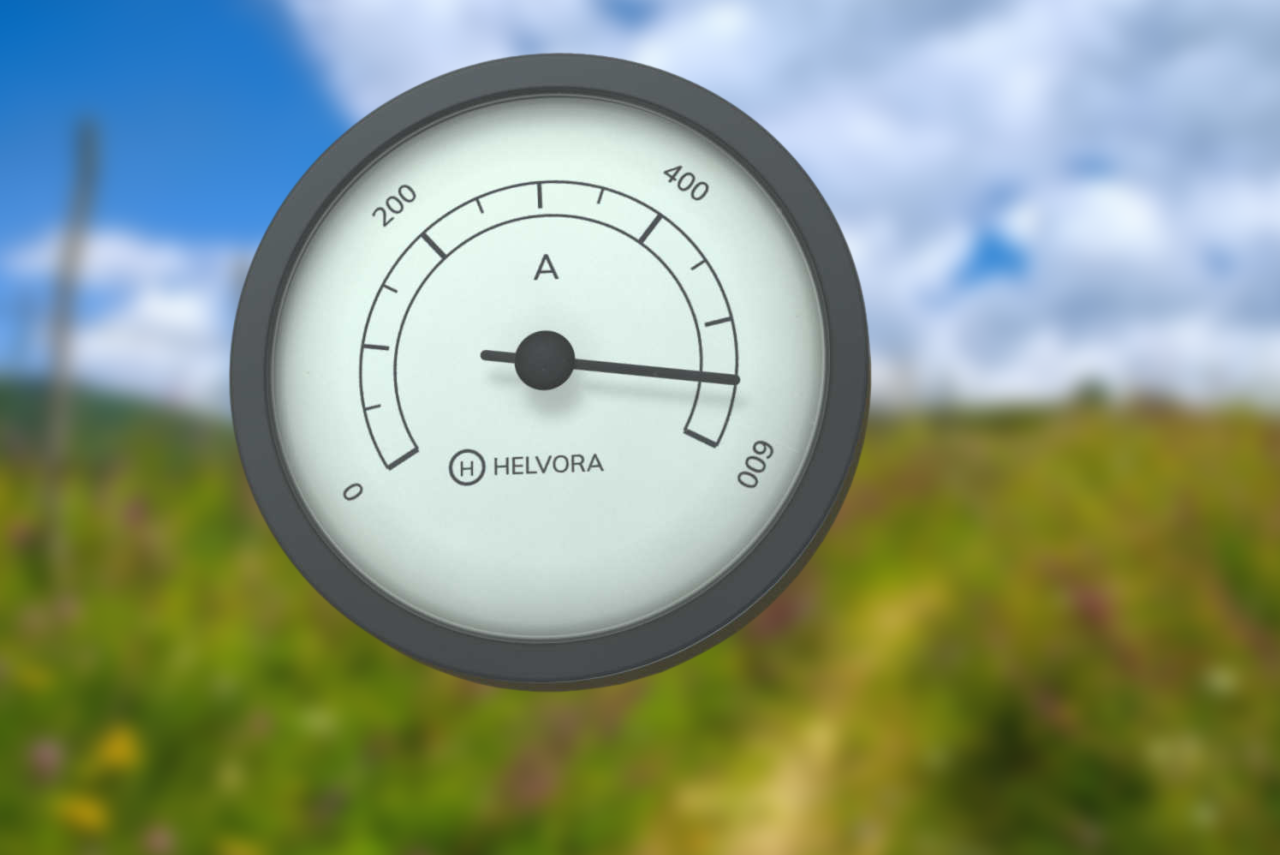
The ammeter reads {"value": 550, "unit": "A"}
